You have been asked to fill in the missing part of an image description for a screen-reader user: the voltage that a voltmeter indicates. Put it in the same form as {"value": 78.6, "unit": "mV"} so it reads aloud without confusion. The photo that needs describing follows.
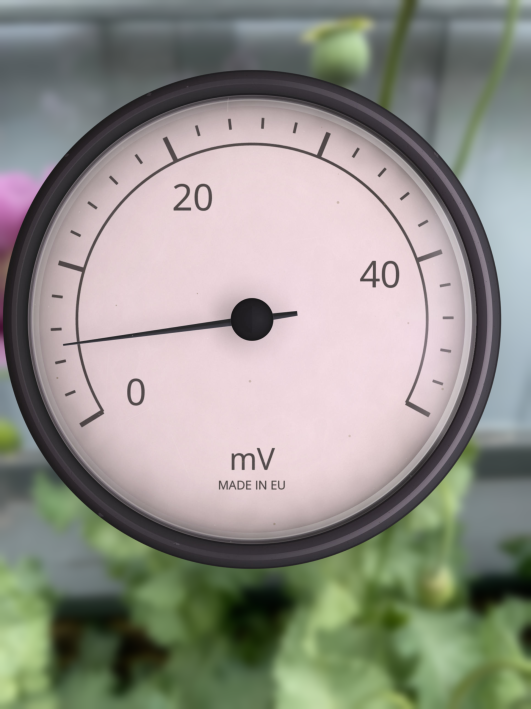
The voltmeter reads {"value": 5, "unit": "mV"}
